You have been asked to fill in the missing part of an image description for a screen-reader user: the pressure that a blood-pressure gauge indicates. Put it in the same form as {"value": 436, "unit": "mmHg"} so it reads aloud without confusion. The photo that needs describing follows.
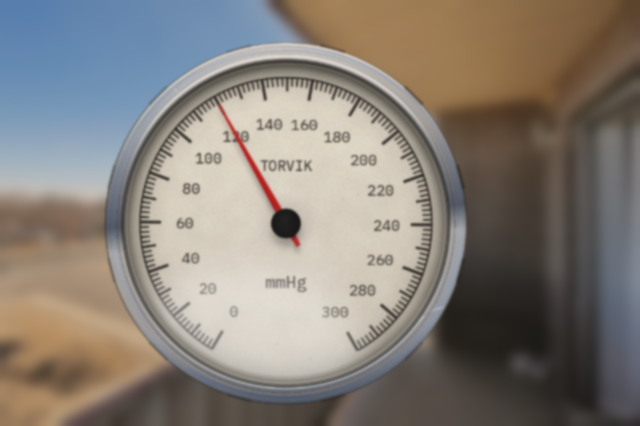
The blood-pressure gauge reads {"value": 120, "unit": "mmHg"}
